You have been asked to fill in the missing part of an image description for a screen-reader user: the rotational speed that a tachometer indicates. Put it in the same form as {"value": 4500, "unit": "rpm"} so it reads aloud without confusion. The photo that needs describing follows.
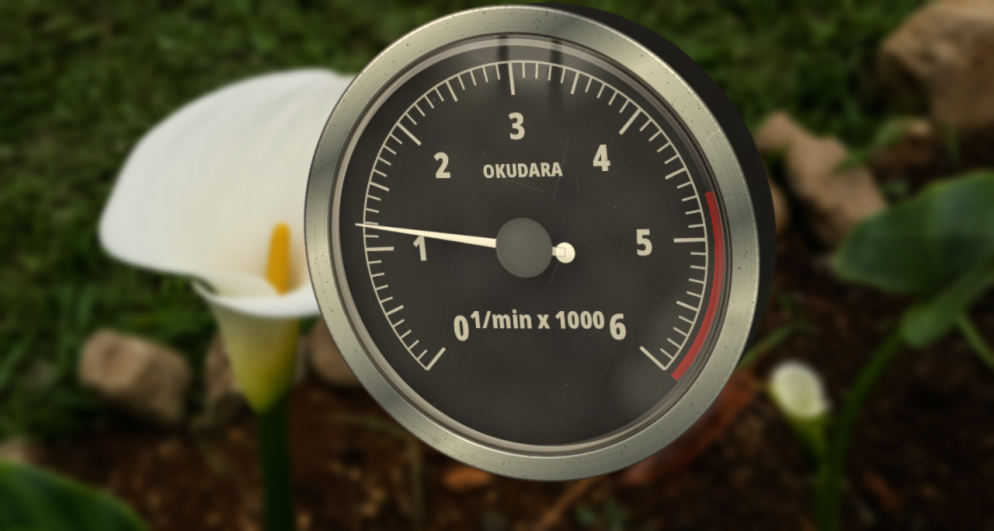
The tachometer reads {"value": 1200, "unit": "rpm"}
